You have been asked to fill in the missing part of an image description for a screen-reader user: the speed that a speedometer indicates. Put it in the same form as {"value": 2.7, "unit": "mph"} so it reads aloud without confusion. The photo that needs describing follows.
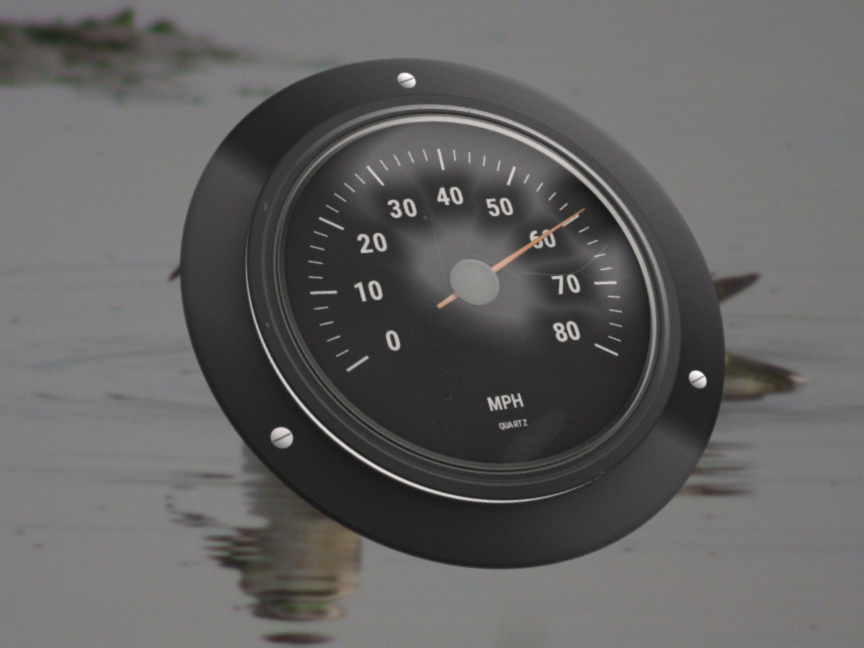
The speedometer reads {"value": 60, "unit": "mph"}
